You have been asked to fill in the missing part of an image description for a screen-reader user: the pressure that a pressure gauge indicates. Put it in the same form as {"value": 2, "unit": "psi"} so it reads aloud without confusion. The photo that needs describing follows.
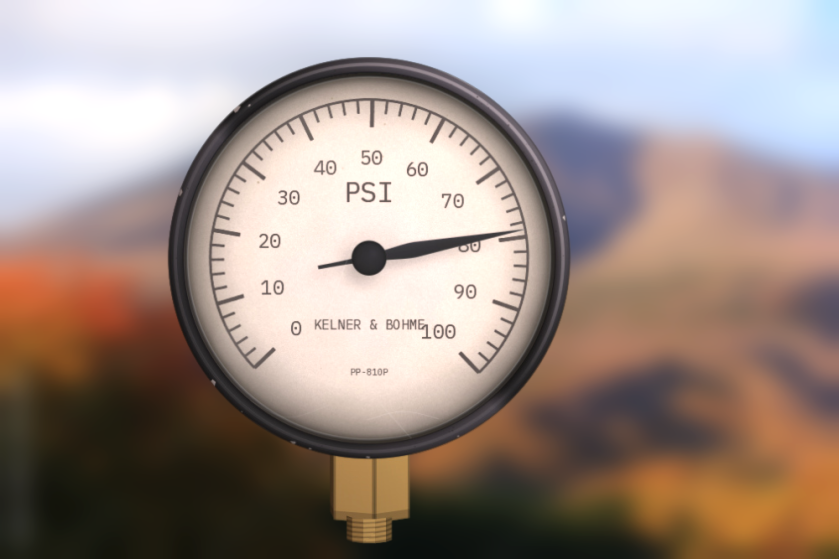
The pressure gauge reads {"value": 79, "unit": "psi"}
